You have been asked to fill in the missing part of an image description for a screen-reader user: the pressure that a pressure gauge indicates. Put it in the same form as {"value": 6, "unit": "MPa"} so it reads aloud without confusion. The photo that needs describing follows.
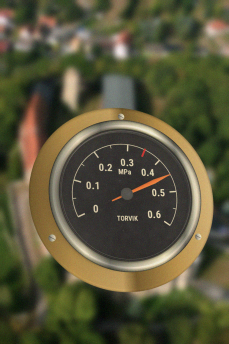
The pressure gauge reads {"value": 0.45, "unit": "MPa"}
